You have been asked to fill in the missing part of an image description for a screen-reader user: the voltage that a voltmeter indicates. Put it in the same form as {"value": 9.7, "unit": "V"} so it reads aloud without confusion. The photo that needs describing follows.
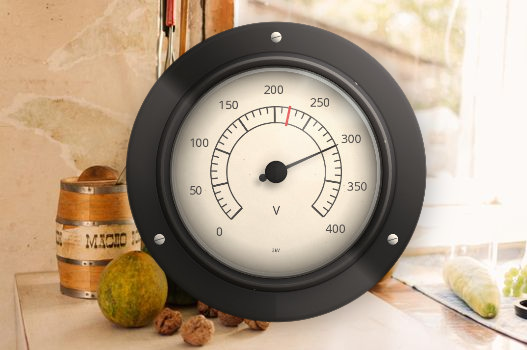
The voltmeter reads {"value": 300, "unit": "V"}
